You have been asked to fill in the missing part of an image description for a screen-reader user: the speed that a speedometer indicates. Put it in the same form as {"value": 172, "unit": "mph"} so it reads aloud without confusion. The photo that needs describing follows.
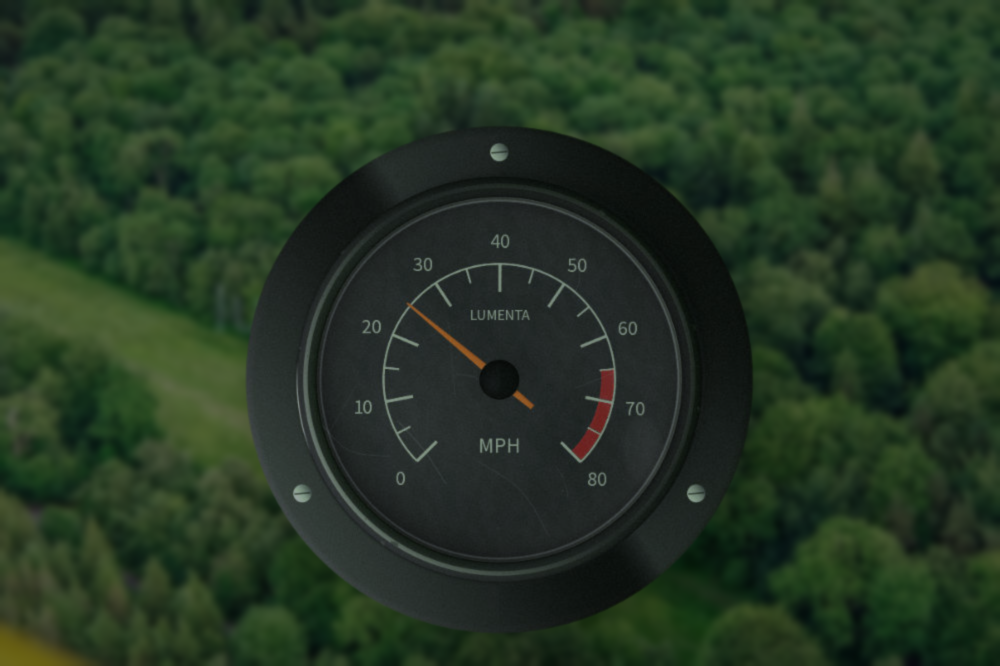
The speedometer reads {"value": 25, "unit": "mph"}
